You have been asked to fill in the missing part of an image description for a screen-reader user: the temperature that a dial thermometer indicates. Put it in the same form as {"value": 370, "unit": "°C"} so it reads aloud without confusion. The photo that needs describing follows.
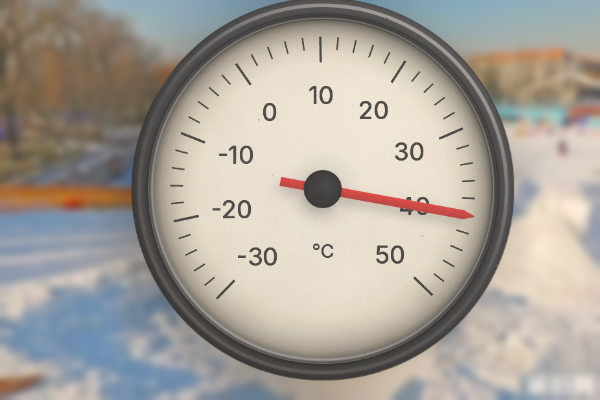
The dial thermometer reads {"value": 40, "unit": "°C"}
